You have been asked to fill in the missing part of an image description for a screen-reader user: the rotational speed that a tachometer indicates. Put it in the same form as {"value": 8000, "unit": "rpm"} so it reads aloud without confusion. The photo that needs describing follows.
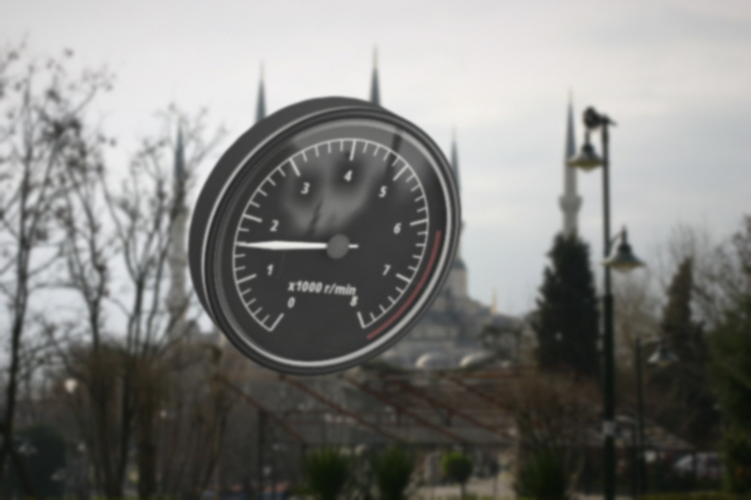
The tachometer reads {"value": 1600, "unit": "rpm"}
